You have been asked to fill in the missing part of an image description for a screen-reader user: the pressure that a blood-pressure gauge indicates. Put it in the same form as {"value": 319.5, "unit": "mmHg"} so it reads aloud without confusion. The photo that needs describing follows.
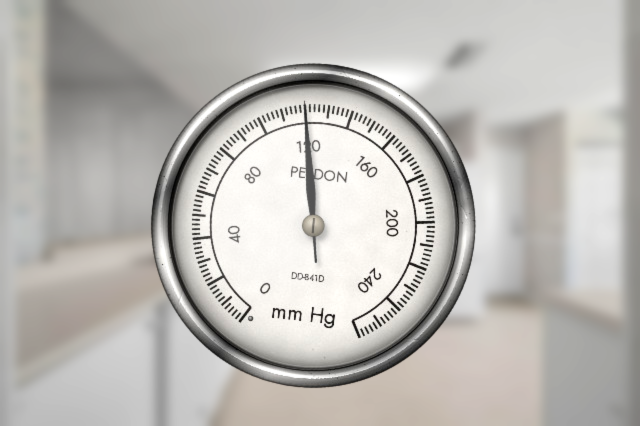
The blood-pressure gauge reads {"value": 120, "unit": "mmHg"}
